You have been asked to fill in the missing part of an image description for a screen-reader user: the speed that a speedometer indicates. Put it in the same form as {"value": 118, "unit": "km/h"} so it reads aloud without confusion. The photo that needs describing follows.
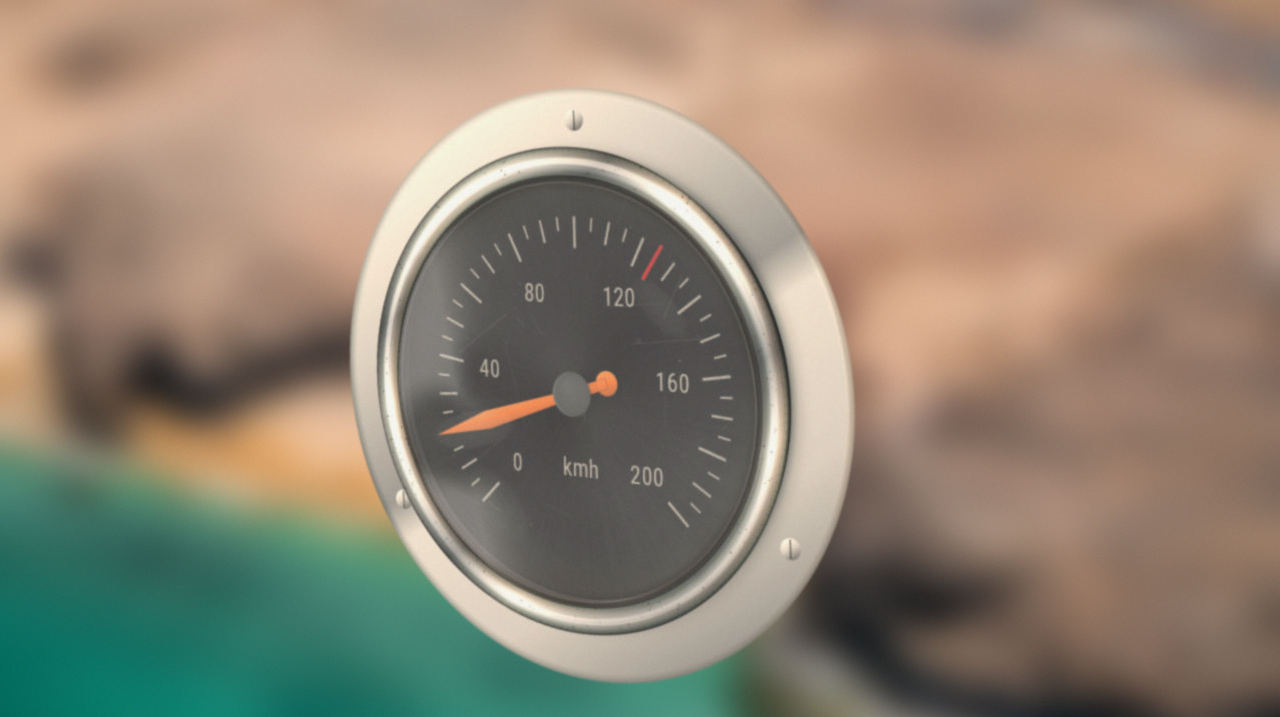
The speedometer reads {"value": 20, "unit": "km/h"}
